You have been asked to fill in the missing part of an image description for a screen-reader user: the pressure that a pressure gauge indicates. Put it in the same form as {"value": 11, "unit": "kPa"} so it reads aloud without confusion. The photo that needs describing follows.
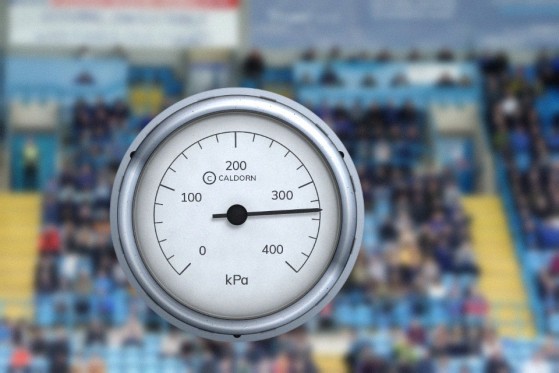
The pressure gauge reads {"value": 330, "unit": "kPa"}
